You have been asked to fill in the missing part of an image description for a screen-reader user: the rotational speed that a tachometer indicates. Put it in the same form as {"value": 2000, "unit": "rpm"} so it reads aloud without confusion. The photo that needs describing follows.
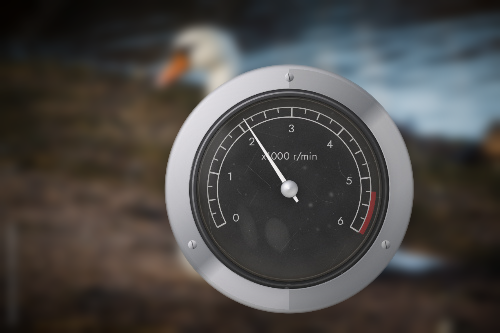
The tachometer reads {"value": 2125, "unit": "rpm"}
